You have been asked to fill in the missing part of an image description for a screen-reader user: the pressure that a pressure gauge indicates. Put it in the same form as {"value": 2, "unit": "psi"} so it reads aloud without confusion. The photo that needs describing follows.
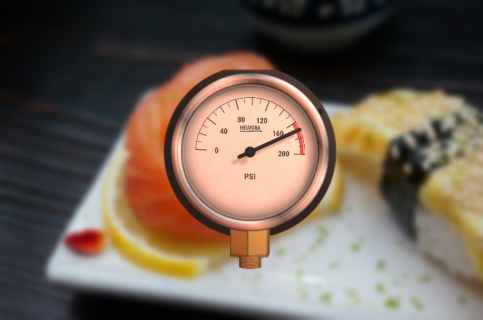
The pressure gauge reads {"value": 170, "unit": "psi"}
